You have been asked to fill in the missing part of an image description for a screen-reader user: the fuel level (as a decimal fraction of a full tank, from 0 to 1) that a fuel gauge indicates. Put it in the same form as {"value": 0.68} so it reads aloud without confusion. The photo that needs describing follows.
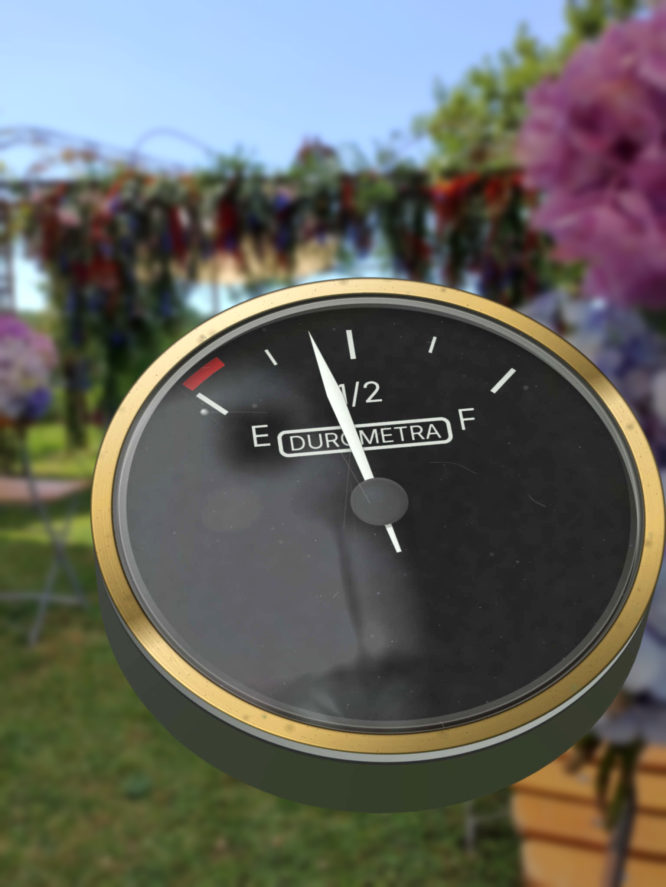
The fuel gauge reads {"value": 0.375}
